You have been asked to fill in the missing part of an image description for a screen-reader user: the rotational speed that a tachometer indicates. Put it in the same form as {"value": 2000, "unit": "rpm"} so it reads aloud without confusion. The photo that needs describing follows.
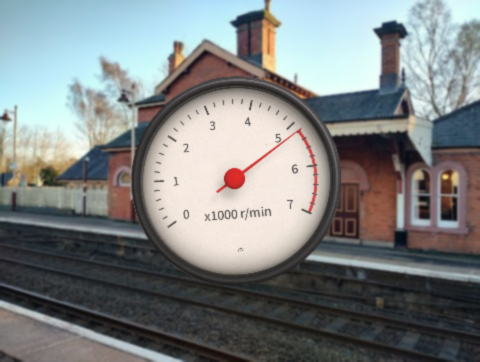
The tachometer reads {"value": 5200, "unit": "rpm"}
